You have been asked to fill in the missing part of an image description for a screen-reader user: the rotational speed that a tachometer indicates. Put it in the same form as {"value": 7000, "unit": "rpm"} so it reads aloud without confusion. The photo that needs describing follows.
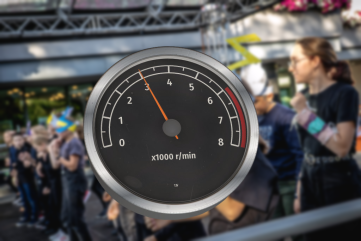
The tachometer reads {"value": 3000, "unit": "rpm"}
